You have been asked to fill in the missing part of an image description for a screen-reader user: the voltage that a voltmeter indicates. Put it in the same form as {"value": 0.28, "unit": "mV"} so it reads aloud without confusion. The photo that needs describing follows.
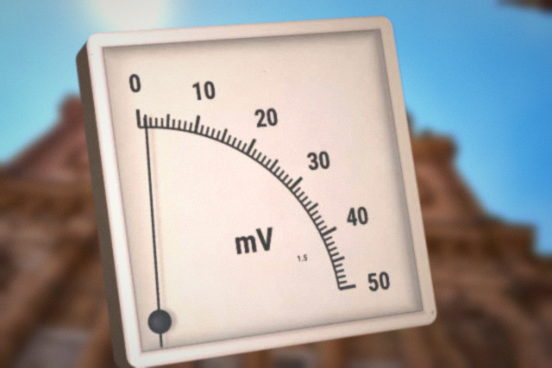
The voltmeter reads {"value": 1, "unit": "mV"}
